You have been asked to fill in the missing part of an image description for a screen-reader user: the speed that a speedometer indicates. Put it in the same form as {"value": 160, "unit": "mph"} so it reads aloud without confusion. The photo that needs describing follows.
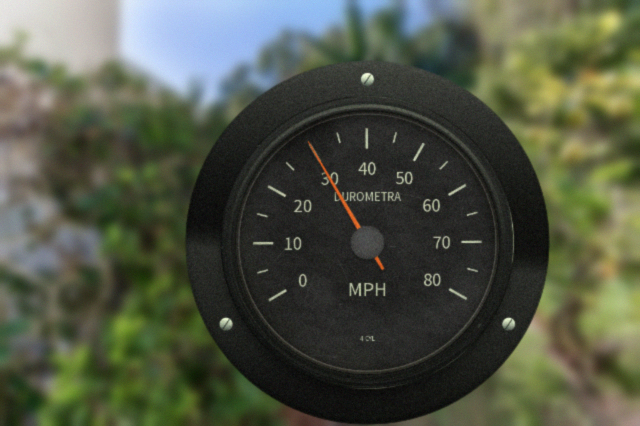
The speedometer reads {"value": 30, "unit": "mph"}
